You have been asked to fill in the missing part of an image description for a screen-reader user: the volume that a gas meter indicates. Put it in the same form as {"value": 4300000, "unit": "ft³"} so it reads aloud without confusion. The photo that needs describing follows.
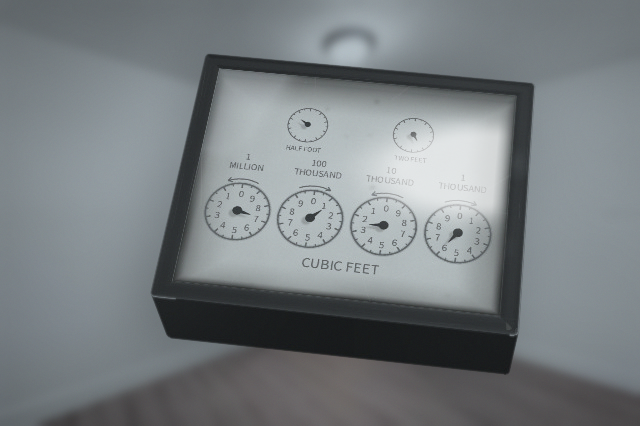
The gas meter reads {"value": 712600, "unit": "ft³"}
